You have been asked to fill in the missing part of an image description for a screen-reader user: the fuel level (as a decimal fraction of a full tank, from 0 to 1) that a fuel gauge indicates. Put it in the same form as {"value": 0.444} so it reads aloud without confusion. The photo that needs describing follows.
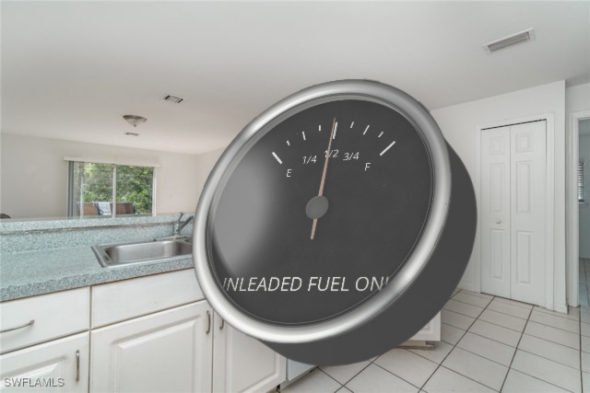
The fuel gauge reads {"value": 0.5}
